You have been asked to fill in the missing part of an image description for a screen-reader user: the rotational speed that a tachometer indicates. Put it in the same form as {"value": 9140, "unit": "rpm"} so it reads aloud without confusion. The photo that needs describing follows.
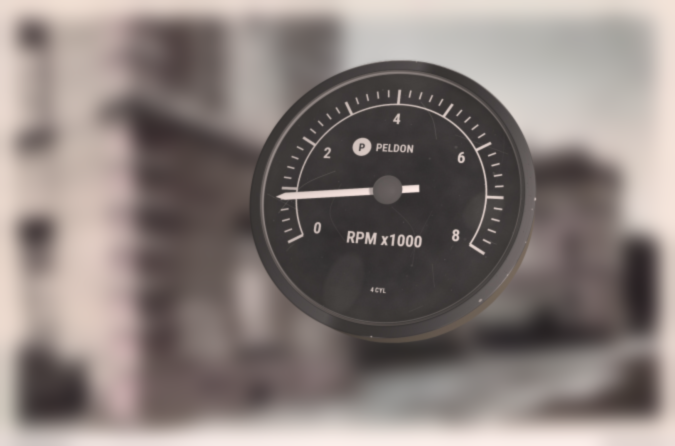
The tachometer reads {"value": 800, "unit": "rpm"}
